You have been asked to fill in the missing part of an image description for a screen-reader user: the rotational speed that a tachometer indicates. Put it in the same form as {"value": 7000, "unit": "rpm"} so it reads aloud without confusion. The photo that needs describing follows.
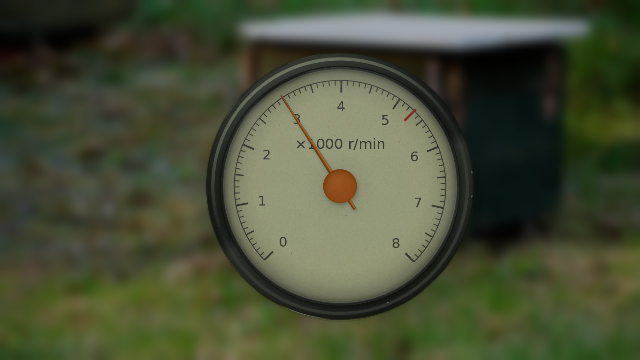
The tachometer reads {"value": 3000, "unit": "rpm"}
